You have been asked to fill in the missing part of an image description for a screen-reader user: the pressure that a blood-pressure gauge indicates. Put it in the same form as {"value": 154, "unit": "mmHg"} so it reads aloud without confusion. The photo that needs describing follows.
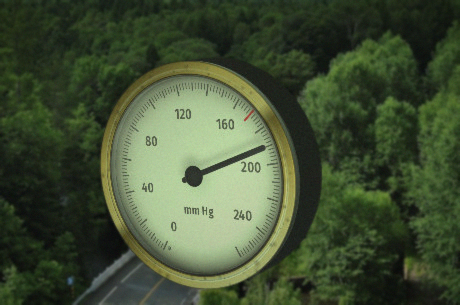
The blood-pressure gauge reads {"value": 190, "unit": "mmHg"}
